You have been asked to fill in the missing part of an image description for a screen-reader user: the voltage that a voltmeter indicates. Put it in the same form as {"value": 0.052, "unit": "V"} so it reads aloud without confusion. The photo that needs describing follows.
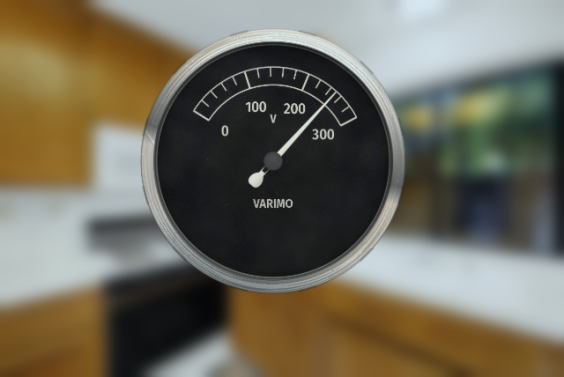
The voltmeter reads {"value": 250, "unit": "V"}
